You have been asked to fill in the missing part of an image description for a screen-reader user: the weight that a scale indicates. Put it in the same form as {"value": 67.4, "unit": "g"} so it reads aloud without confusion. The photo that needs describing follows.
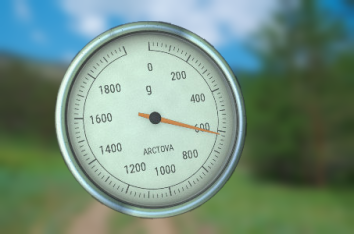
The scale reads {"value": 620, "unit": "g"}
